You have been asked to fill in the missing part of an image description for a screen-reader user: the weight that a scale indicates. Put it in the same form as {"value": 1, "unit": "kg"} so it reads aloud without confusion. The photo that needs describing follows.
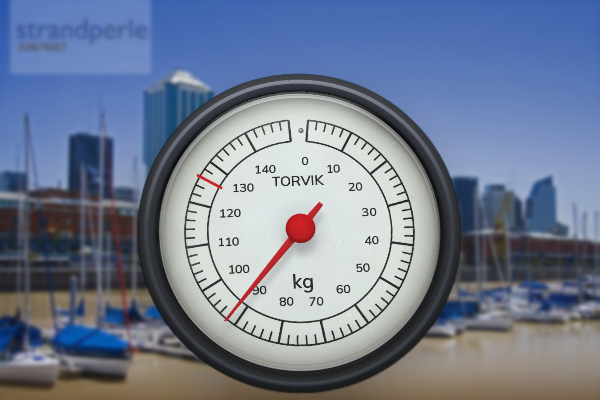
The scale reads {"value": 92, "unit": "kg"}
